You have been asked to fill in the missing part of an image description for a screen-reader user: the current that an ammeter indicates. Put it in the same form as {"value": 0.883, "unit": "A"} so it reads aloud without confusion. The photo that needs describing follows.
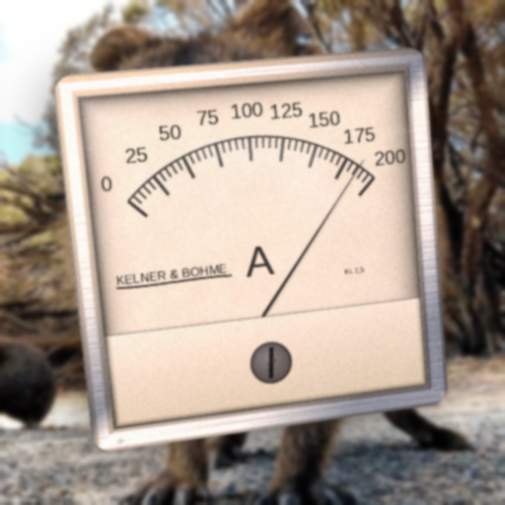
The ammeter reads {"value": 185, "unit": "A"}
